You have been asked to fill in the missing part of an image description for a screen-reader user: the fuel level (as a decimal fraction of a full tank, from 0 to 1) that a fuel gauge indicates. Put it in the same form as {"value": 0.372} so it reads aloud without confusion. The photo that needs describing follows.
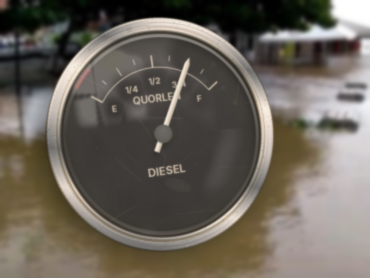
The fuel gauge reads {"value": 0.75}
